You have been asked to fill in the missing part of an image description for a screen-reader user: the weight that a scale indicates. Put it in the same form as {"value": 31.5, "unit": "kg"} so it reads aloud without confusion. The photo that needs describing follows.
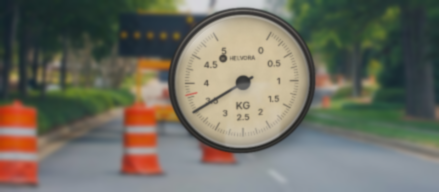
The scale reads {"value": 3.5, "unit": "kg"}
